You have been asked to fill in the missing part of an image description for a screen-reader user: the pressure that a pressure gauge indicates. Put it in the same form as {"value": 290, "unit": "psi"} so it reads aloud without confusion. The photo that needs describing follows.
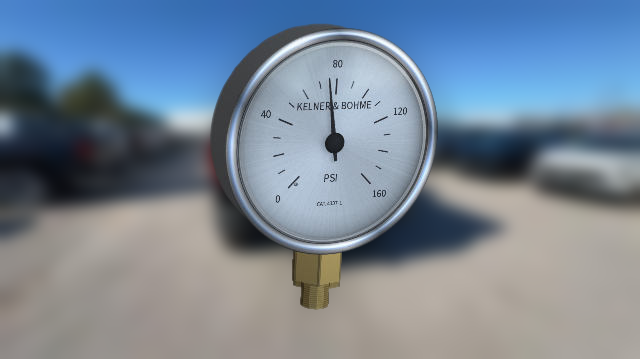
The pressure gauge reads {"value": 75, "unit": "psi"}
